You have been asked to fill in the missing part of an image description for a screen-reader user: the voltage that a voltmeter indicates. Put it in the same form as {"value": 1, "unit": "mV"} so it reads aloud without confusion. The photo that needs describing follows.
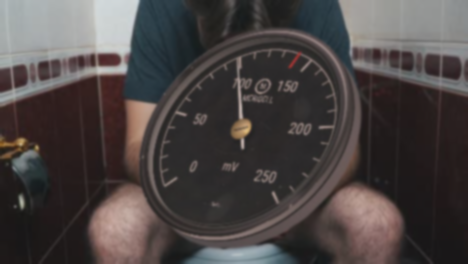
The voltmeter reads {"value": 100, "unit": "mV"}
